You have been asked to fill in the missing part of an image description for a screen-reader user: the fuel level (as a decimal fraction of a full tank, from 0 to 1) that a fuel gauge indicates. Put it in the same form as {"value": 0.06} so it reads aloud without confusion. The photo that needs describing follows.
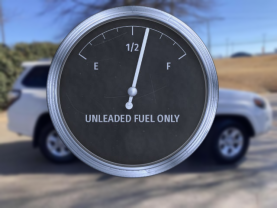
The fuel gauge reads {"value": 0.625}
